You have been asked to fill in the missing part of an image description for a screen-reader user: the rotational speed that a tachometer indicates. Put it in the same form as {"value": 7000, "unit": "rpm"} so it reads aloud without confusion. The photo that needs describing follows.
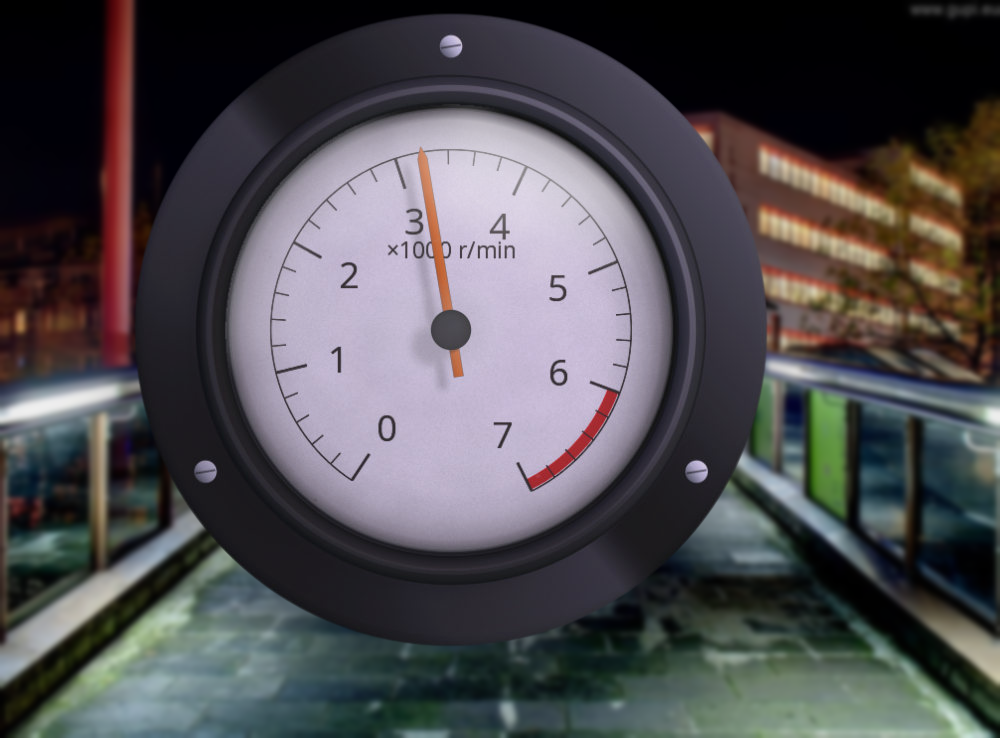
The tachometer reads {"value": 3200, "unit": "rpm"}
